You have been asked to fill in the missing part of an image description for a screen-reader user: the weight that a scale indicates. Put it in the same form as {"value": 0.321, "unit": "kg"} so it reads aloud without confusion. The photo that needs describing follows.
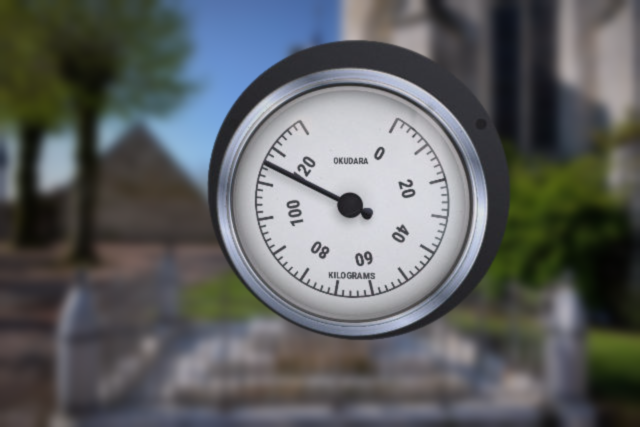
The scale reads {"value": 116, "unit": "kg"}
